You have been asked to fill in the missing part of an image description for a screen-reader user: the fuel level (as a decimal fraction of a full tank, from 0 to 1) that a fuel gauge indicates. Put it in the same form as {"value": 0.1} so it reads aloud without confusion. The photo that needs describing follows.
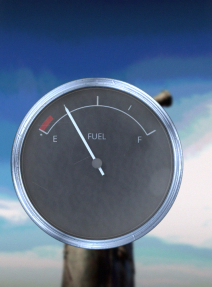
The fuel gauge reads {"value": 0.25}
